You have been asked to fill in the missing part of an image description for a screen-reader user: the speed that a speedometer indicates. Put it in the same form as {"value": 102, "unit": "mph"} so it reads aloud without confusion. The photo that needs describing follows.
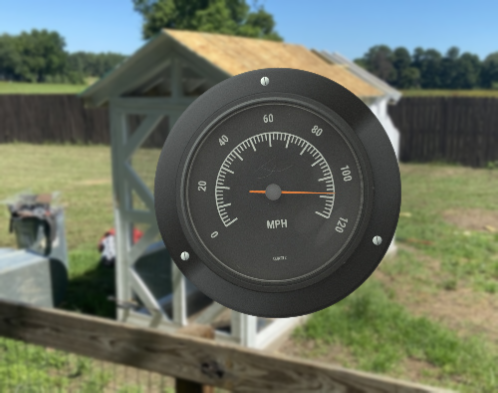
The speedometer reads {"value": 108, "unit": "mph"}
